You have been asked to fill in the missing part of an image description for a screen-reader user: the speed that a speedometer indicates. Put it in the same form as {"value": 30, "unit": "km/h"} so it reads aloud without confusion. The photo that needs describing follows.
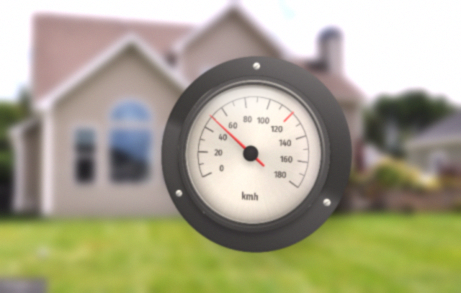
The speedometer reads {"value": 50, "unit": "km/h"}
